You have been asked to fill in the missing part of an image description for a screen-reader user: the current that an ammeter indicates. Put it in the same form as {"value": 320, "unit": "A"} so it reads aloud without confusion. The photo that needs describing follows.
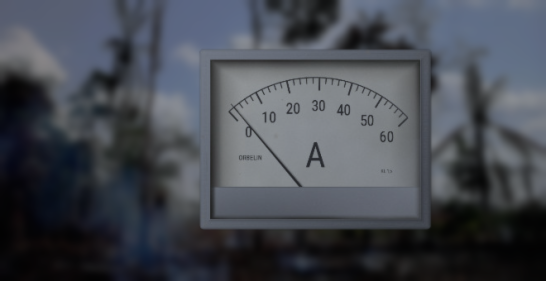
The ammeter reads {"value": 2, "unit": "A"}
